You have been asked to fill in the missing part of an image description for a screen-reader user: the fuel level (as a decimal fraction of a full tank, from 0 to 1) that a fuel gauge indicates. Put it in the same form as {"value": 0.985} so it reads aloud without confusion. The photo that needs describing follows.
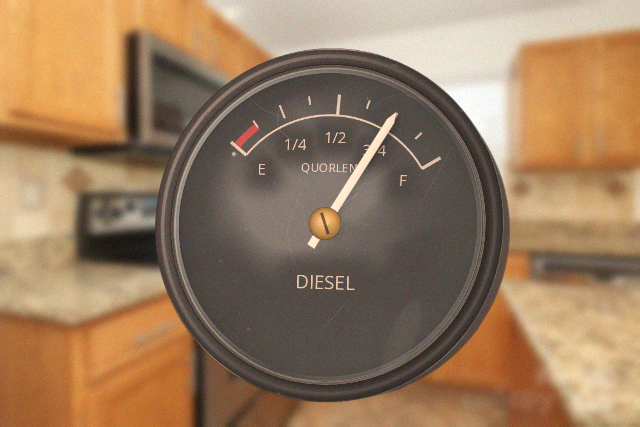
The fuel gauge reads {"value": 0.75}
